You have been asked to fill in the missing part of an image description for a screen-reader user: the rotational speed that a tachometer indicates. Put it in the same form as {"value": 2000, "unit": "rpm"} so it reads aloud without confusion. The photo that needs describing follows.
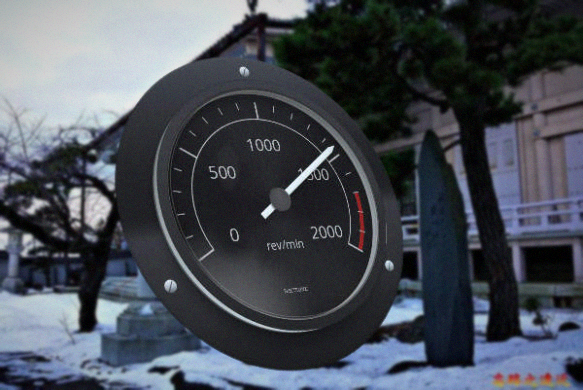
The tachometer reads {"value": 1450, "unit": "rpm"}
